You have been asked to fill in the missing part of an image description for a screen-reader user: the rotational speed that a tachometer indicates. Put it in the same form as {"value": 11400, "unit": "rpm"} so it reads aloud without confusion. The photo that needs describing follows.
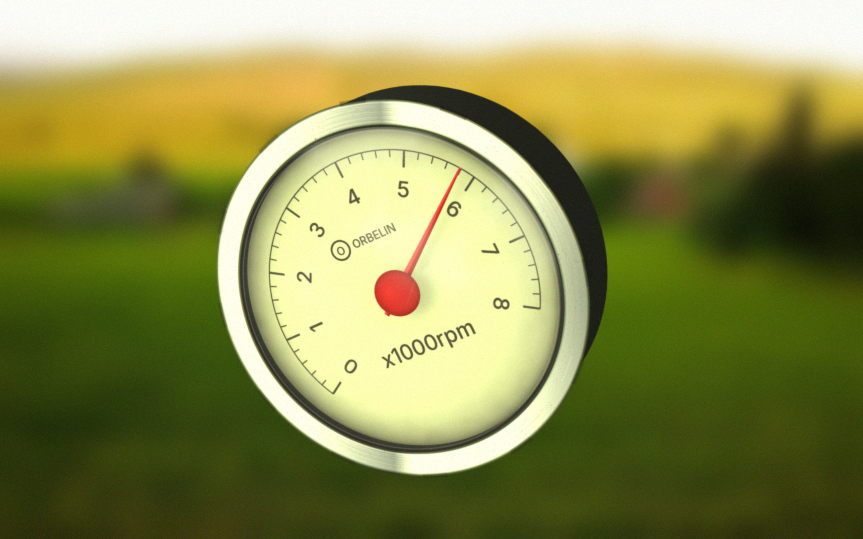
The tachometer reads {"value": 5800, "unit": "rpm"}
